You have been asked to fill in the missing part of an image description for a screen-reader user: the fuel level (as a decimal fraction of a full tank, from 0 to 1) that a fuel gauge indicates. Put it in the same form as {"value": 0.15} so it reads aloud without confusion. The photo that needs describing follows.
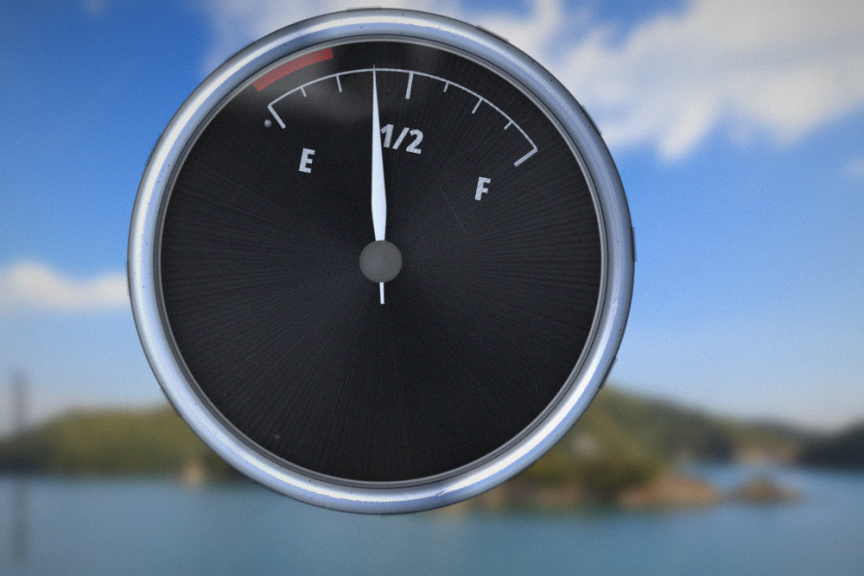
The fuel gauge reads {"value": 0.375}
